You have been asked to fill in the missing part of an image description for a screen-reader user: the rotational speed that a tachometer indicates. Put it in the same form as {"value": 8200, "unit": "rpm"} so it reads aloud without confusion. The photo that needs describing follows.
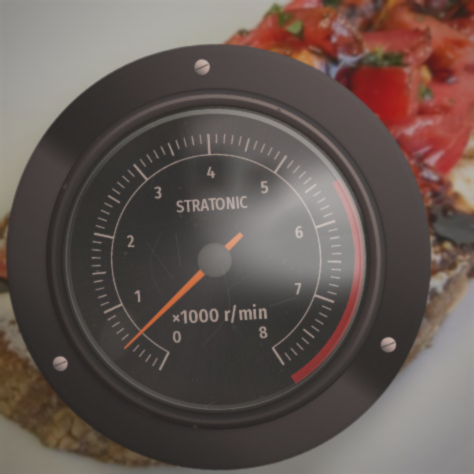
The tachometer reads {"value": 500, "unit": "rpm"}
